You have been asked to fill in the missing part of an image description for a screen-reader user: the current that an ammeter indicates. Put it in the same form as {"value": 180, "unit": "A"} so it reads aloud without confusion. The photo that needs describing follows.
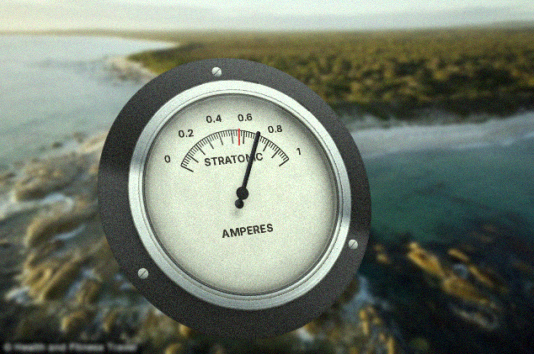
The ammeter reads {"value": 0.7, "unit": "A"}
